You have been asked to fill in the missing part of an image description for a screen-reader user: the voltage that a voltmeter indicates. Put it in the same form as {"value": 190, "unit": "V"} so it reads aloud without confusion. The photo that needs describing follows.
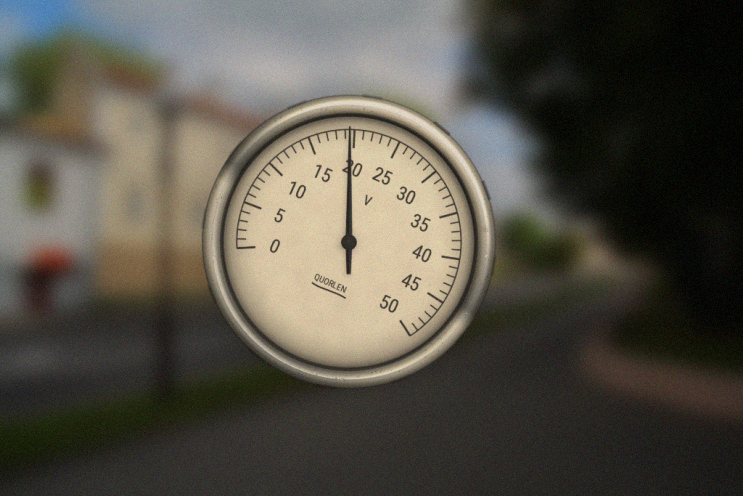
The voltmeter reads {"value": 19.5, "unit": "V"}
